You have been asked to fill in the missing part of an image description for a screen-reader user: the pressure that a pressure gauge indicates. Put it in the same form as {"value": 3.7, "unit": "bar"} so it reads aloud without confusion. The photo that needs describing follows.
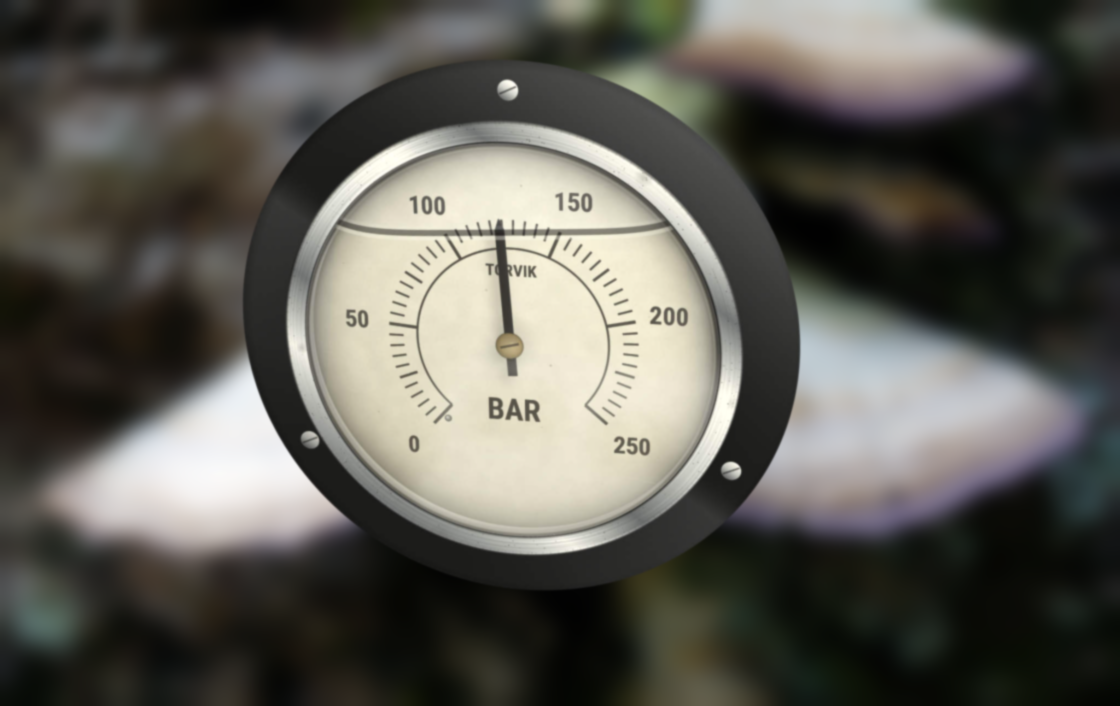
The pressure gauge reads {"value": 125, "unit": "bar"}
